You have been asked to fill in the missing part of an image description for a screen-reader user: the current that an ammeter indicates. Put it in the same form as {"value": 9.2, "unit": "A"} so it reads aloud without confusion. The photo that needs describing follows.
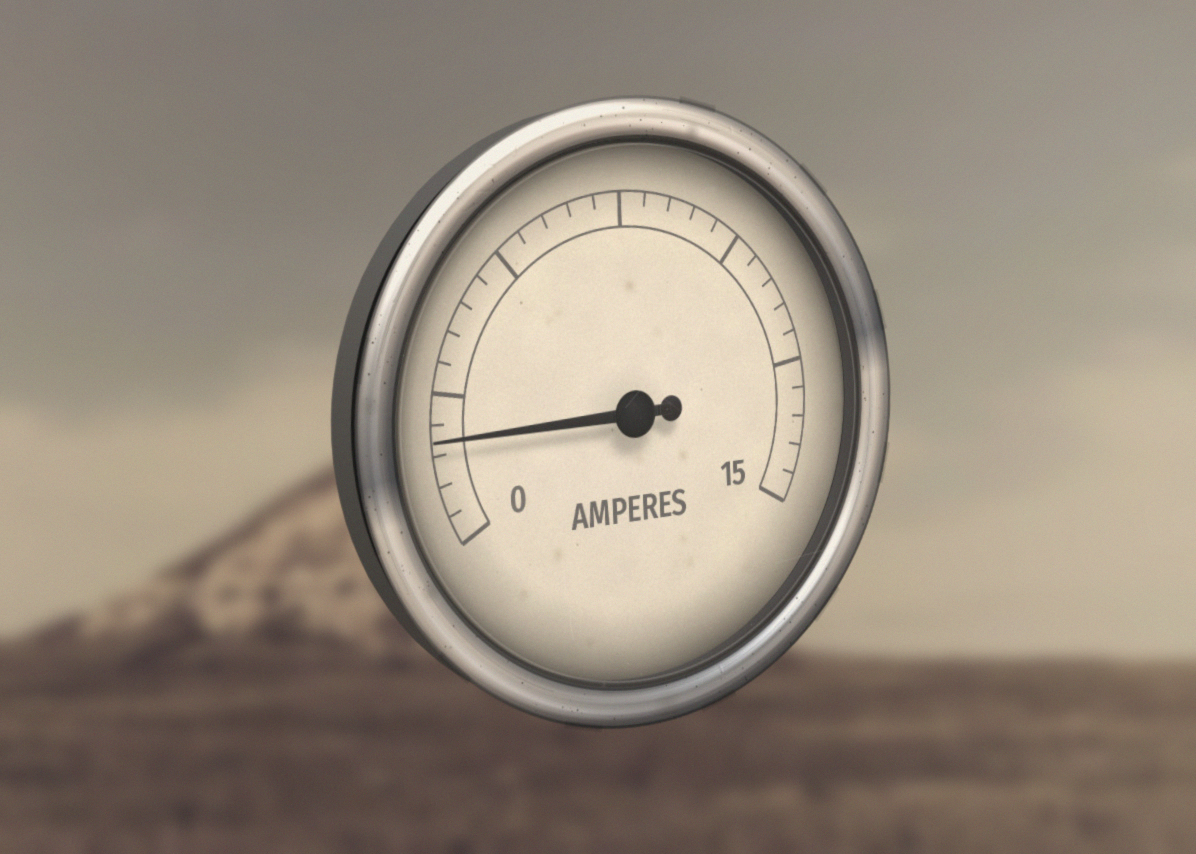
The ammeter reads {"value": 1.75, "unit": "A"}
